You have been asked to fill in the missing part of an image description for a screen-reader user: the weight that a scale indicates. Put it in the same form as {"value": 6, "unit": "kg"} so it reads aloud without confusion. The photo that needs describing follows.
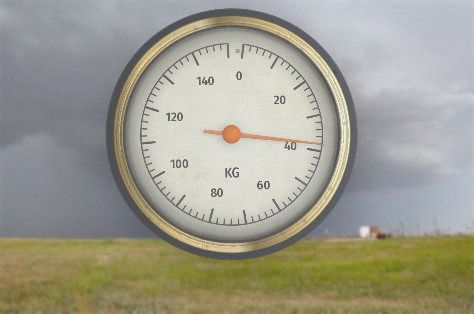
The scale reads {"value": 38, "unit": "kg"}
